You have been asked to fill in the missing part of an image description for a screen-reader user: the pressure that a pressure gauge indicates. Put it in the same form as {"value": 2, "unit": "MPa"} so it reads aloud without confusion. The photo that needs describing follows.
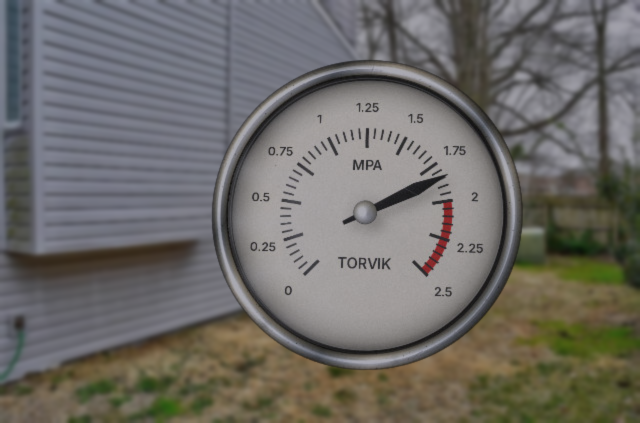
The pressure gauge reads {"value": 1.85, "unit": "MPa"}
